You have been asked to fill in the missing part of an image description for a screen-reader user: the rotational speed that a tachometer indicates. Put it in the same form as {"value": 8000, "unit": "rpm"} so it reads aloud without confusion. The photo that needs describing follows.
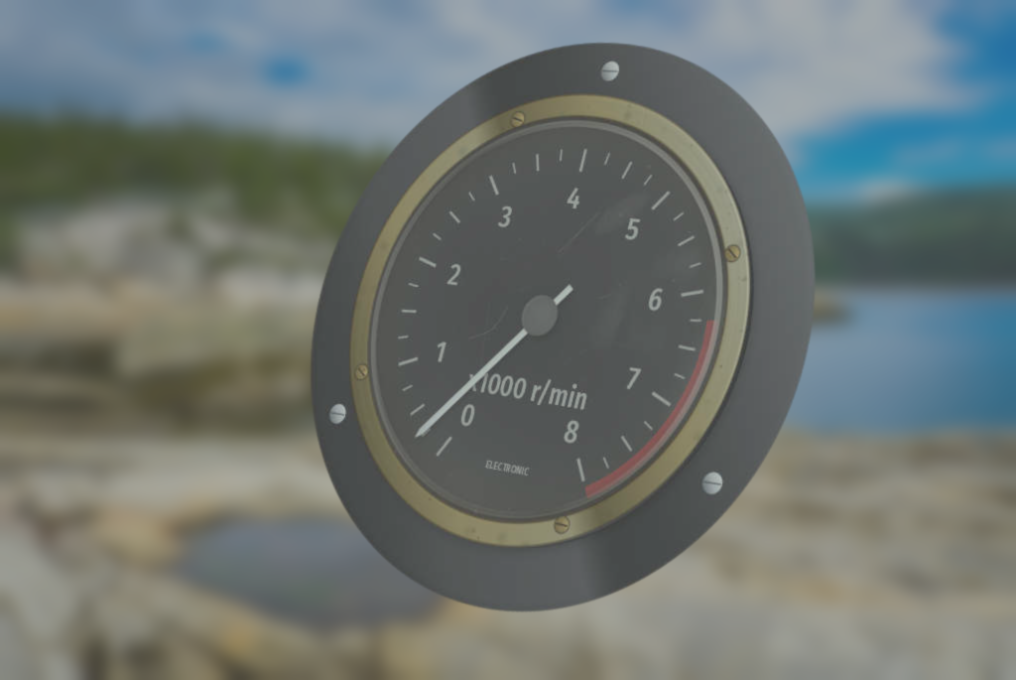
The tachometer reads {"value": 250, "unit": "rpm"}
